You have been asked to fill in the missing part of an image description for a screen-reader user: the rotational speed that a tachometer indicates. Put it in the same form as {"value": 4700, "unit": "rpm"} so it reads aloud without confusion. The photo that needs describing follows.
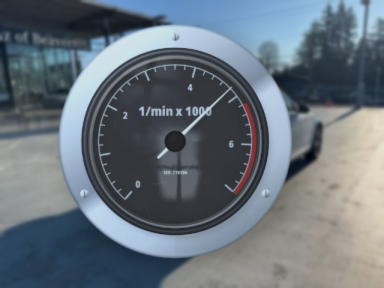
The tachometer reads {"value": 4800, "unit": "rpm"}
